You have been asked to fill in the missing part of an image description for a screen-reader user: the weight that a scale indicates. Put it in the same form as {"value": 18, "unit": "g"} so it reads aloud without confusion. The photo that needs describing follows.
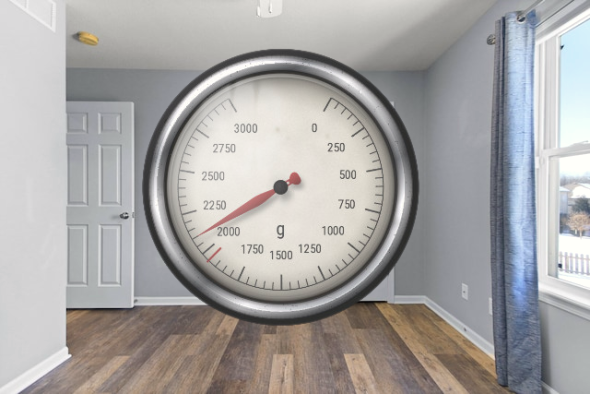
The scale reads {"value": 2100, "unit": "g"}
